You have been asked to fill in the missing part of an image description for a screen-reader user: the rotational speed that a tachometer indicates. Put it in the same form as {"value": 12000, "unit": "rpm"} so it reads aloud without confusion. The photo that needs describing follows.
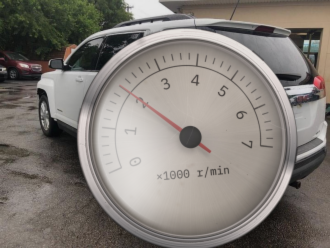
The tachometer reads {"value": 2000, "unit": "rpm"}
